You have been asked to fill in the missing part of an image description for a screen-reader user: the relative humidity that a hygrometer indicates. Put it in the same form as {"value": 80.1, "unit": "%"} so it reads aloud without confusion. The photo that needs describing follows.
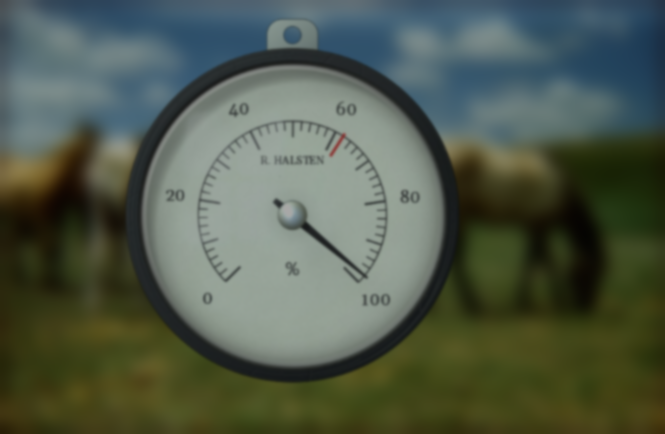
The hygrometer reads {"value": 98, "unit": "%"}
